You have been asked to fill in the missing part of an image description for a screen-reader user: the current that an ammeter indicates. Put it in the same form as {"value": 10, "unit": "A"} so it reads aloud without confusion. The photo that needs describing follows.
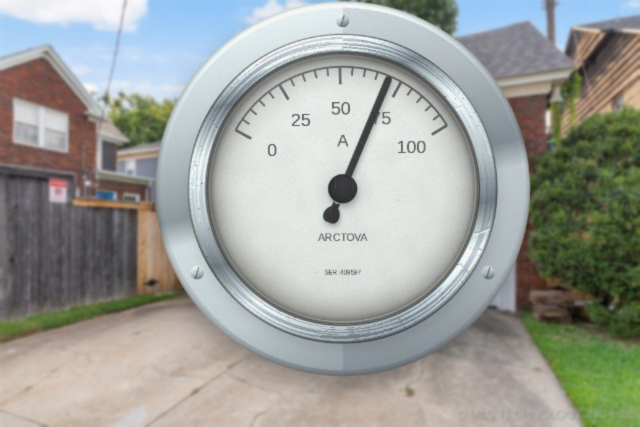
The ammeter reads {"value": 70, "unit": "A"}
